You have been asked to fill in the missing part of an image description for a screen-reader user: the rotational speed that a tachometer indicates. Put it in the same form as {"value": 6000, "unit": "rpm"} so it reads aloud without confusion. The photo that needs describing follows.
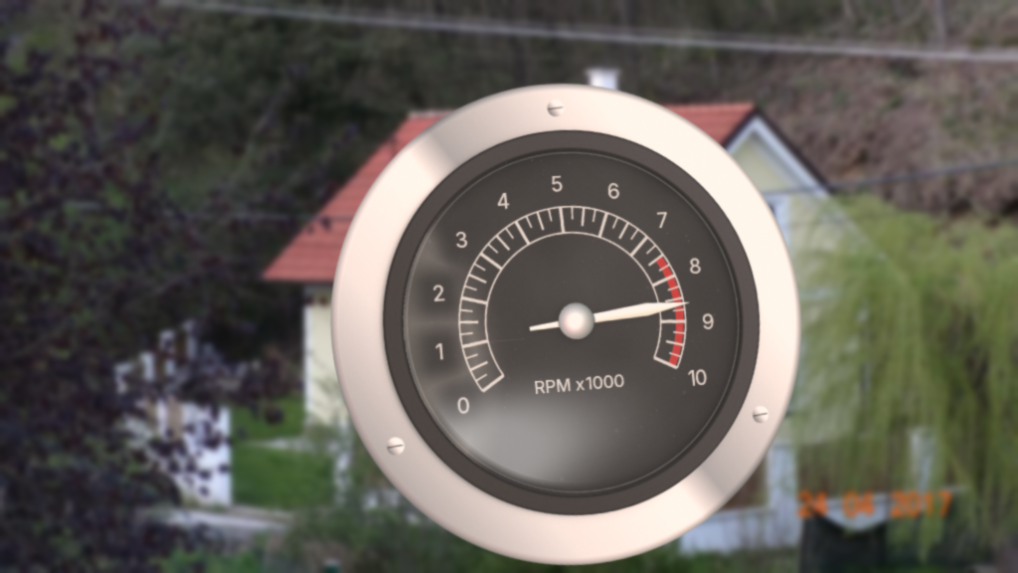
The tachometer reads {"value": 8625, "unit": "rpm"}
